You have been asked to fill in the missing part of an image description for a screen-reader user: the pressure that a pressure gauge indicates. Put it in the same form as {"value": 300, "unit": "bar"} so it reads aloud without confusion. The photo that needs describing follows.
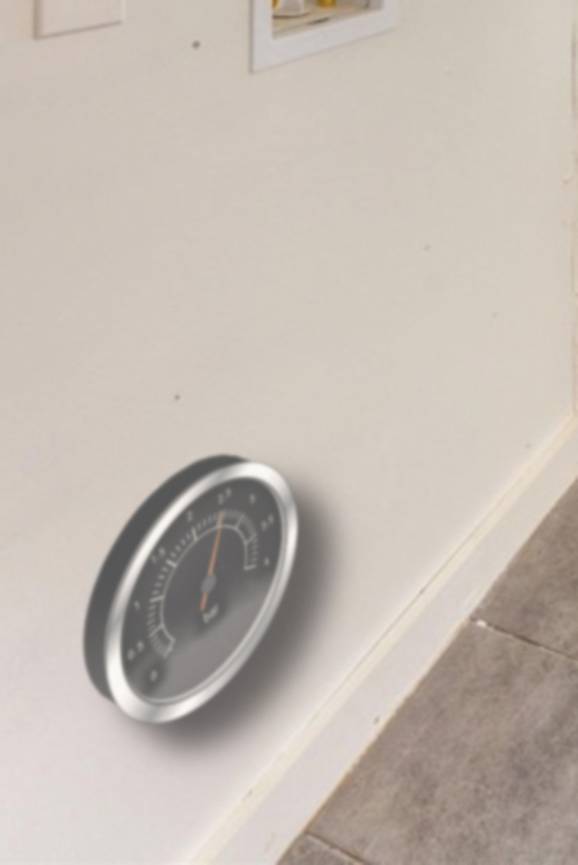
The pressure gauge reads {"value": 2.5, "unit": "bar"}
